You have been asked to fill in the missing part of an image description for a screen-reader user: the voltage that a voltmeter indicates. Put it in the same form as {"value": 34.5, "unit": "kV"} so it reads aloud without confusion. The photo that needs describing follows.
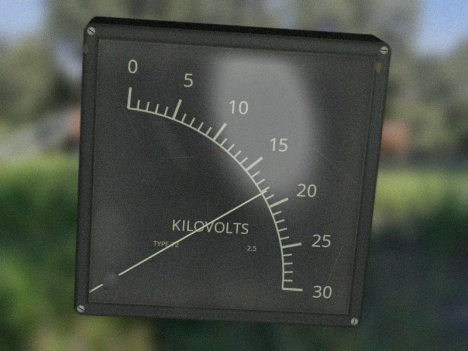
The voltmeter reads {"value": 18, "unit": "kV"}
